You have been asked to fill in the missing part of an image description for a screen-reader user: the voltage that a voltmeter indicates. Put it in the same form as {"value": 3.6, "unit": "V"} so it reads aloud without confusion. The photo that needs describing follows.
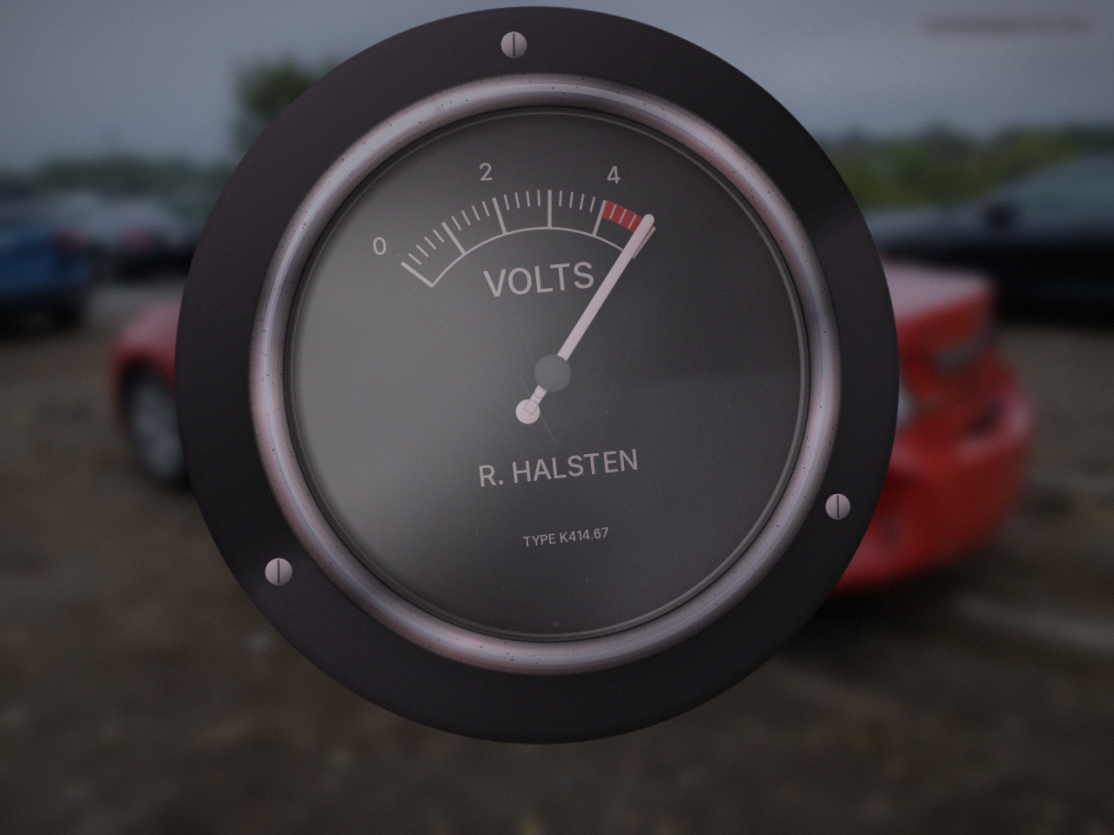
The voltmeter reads {"value": 4.8, "unit": "V"}
